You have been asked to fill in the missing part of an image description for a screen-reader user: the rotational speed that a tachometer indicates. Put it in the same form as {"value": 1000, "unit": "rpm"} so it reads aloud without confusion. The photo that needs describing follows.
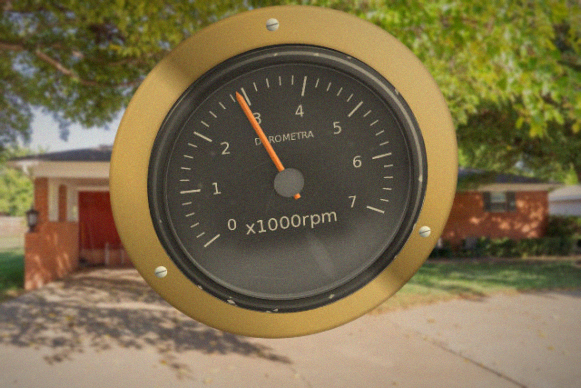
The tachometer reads {"value": 2900, "unit": "rpm"}
